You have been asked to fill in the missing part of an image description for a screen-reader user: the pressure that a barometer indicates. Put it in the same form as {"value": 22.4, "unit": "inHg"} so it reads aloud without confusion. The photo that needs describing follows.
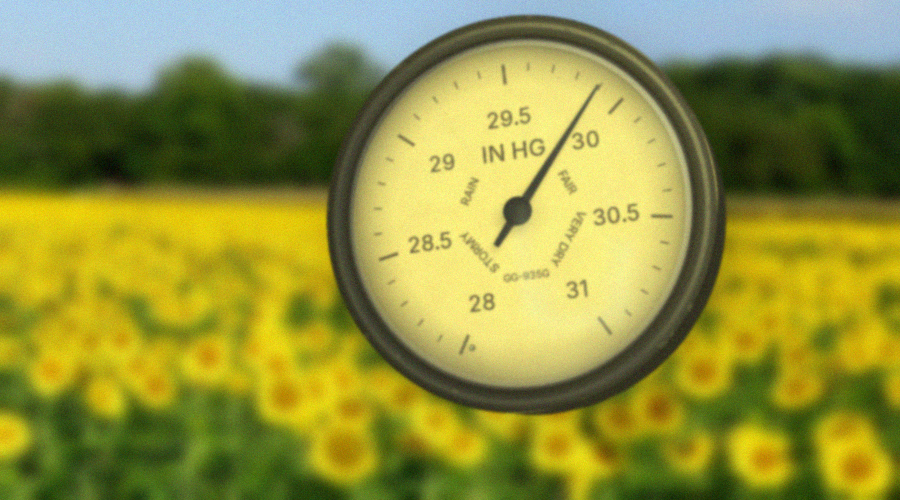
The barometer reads {"value": 29.9, "unit": "inHg"}
